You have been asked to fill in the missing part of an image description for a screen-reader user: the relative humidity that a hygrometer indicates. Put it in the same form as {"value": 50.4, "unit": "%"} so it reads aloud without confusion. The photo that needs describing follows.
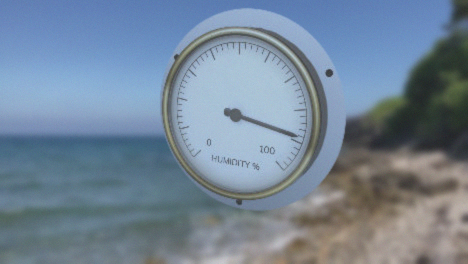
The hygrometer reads {"value": 88, "unit": "%"}
